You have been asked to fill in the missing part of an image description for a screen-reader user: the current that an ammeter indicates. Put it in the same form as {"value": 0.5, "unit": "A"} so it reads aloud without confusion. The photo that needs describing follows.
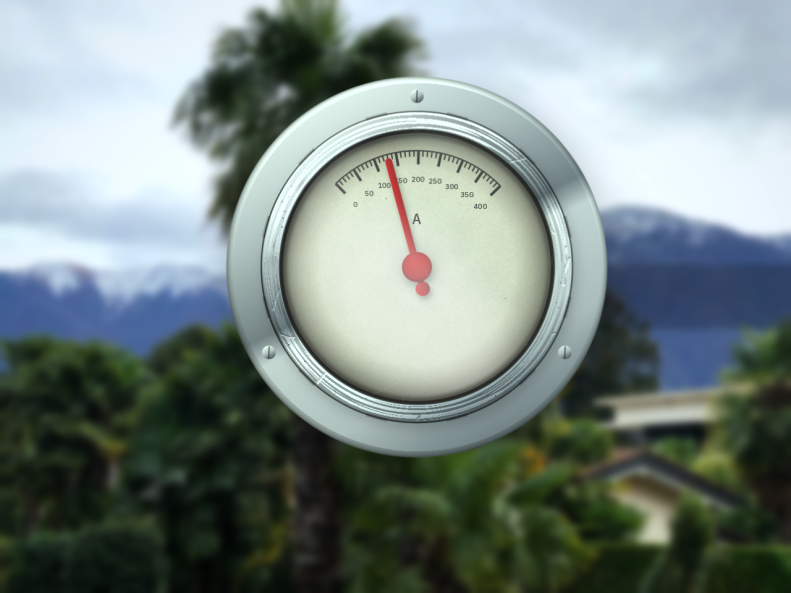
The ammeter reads {"value": 130, "unit": "A"}
